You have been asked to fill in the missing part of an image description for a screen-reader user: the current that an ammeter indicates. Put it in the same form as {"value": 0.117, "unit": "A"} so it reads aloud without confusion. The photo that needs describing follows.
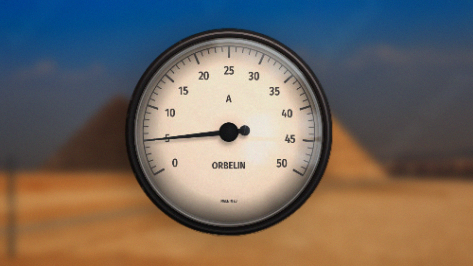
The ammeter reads {"value": 5, "unit": "A"}
